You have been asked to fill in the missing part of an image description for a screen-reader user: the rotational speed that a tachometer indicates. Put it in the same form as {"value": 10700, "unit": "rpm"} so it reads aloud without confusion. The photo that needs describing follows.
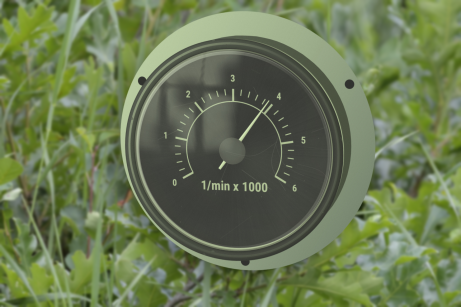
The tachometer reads {"value": 3900, "unit": "rpm"}
